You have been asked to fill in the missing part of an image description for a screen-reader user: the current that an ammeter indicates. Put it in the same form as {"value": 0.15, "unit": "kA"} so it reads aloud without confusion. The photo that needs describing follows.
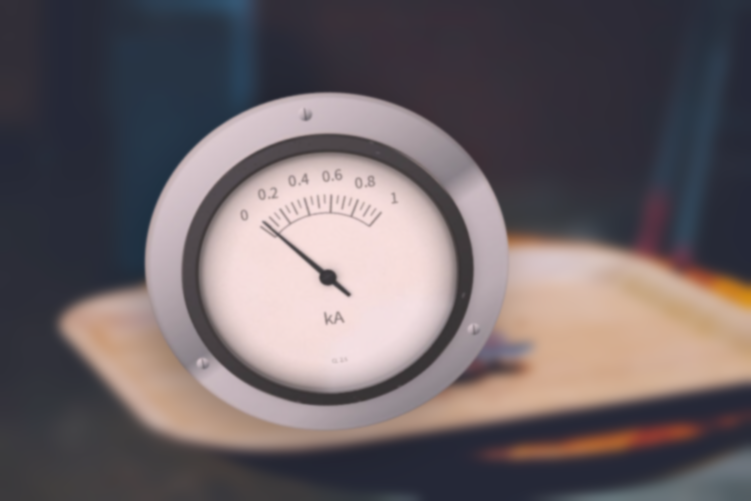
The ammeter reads {"value": 0.05, "unit": "kA"}
